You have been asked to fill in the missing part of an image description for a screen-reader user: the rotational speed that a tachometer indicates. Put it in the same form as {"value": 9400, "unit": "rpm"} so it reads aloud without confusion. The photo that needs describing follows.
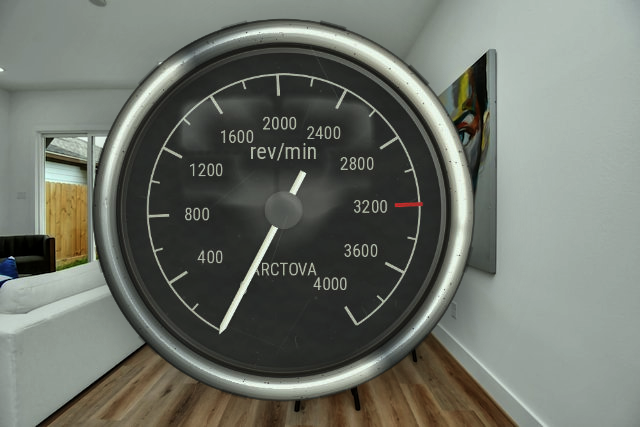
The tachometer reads {"value": 0, "unit": "rpm"}
